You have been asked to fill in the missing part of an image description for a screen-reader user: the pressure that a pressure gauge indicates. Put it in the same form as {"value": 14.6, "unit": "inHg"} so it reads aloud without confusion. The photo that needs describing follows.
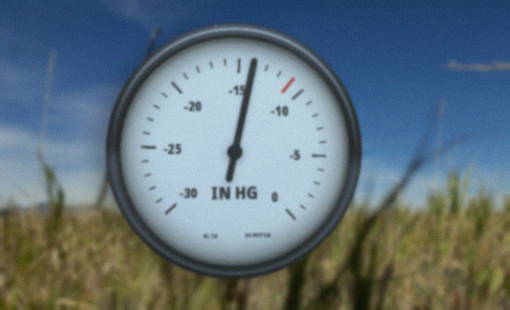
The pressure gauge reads {"value": -14, "unit": "inHg"}
